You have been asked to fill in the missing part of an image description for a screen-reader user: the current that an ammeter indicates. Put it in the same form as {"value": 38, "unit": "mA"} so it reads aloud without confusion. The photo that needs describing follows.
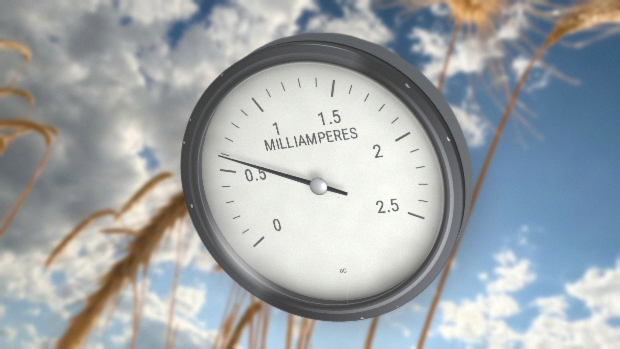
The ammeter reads {"value": 0.6, "unit": "mA"}
